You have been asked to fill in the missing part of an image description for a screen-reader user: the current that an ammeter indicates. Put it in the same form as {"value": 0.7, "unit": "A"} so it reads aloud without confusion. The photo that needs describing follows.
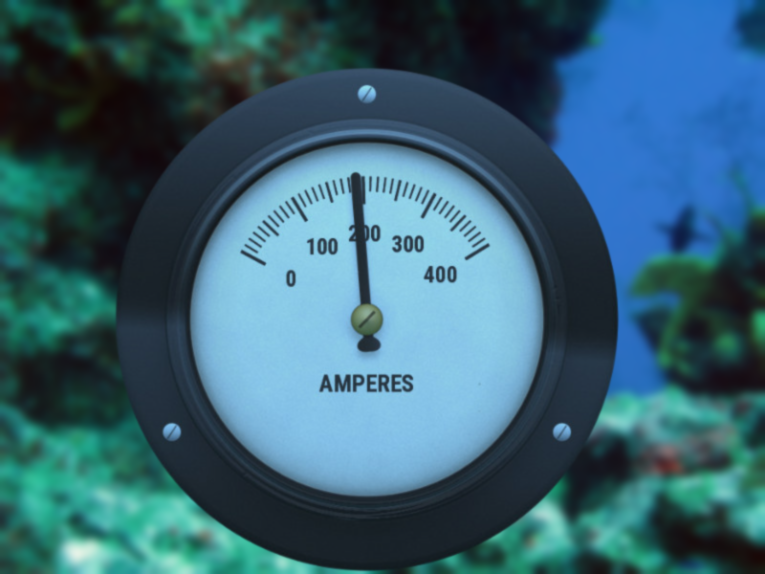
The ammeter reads {"value": 190, "unit": "A"}
